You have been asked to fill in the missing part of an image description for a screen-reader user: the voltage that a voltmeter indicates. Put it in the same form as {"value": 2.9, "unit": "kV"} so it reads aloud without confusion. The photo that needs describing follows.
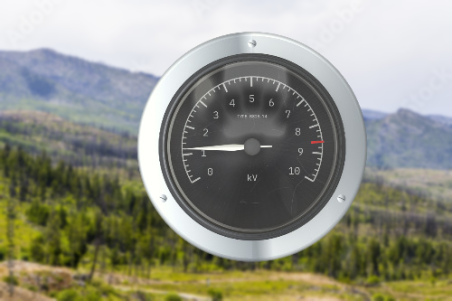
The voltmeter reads {"value": 1.2, "unit": "kV"}
